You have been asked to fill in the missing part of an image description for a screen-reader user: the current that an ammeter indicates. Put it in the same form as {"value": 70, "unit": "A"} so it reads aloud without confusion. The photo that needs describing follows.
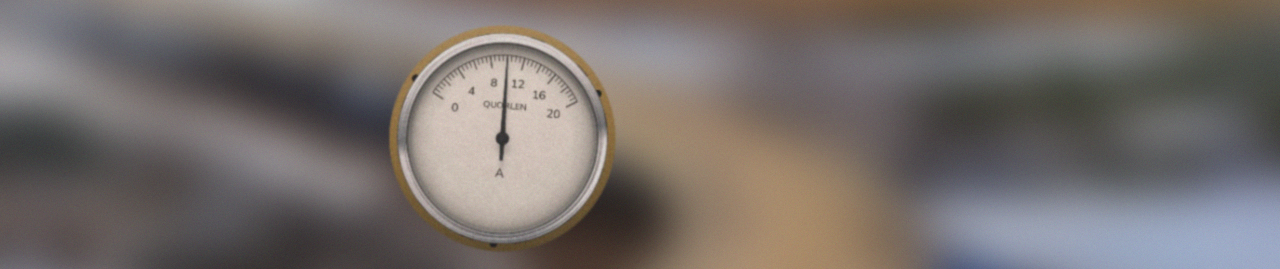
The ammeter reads {"value": 10, "unit": "A"}
